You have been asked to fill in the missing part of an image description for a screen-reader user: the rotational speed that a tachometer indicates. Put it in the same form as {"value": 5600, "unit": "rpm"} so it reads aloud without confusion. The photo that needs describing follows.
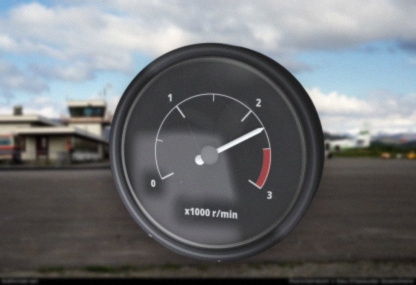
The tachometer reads {"value": 2250, "unit": "rpm"}
